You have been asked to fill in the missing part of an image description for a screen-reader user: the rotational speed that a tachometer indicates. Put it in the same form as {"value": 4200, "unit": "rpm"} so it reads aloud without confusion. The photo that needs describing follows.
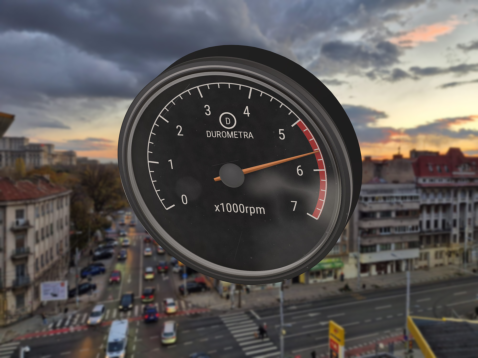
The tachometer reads {"value": 5600, "unit": "rpm"}
